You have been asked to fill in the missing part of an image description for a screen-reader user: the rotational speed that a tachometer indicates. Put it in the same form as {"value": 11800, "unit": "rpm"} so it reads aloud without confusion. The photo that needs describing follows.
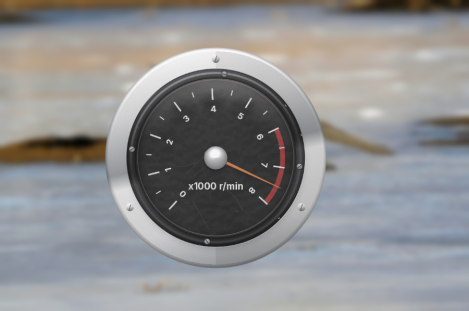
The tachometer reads {"value": 7500, "unit": "rpm"}
